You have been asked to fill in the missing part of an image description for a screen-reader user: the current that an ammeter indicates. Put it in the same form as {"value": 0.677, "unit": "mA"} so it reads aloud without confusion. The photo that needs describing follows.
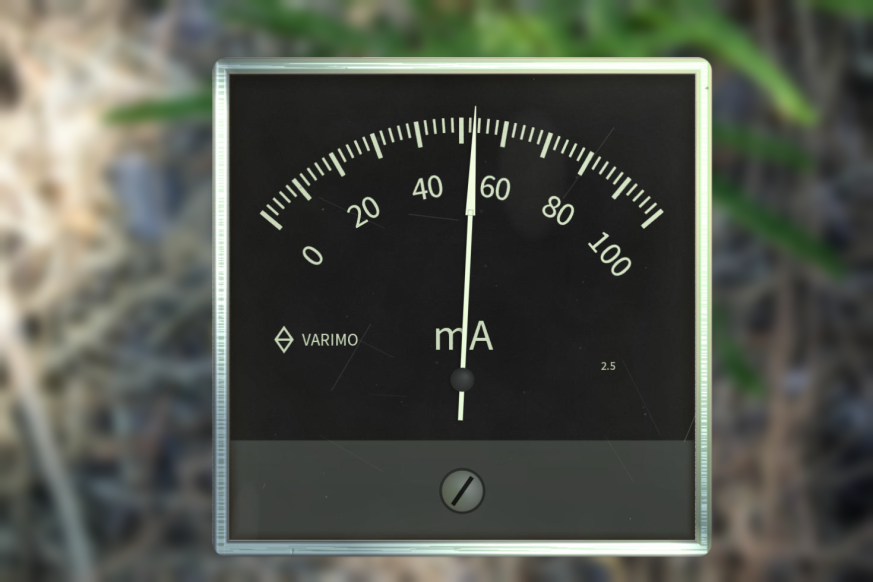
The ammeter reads {"value": 53, "unit": "mA"}
